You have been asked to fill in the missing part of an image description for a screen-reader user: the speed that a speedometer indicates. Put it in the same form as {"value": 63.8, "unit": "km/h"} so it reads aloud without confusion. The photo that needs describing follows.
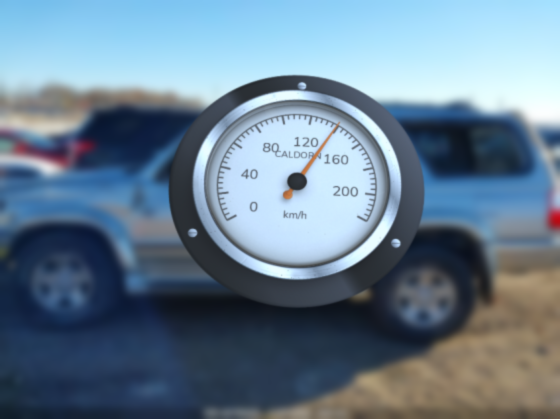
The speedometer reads {"value": 140, "unit": "km/h"}
